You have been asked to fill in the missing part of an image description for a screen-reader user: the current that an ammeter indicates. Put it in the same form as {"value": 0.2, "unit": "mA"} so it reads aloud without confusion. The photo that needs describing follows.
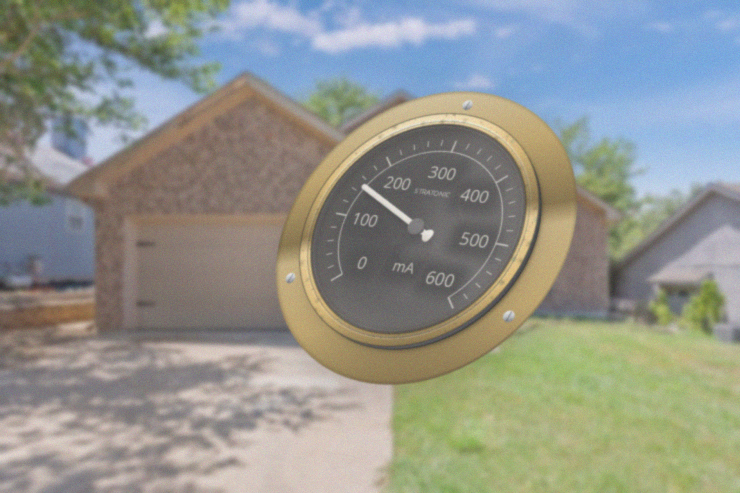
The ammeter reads {"value": 150, "unit": "mA"}
